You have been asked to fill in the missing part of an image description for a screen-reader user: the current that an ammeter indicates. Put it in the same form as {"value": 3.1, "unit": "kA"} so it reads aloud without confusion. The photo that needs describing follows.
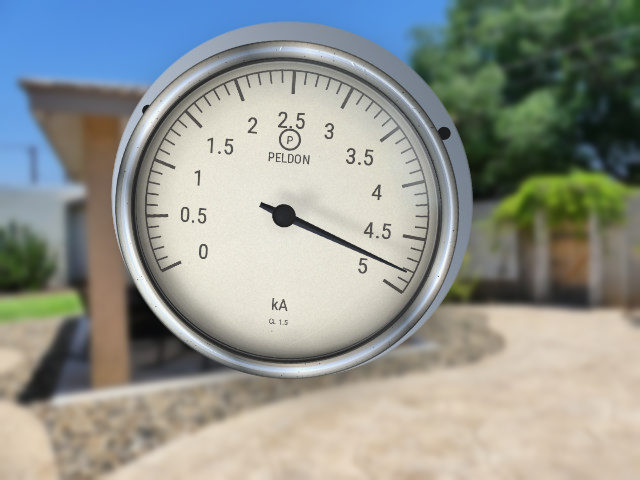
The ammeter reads {"value": 4.8, "unit": "kA"}
